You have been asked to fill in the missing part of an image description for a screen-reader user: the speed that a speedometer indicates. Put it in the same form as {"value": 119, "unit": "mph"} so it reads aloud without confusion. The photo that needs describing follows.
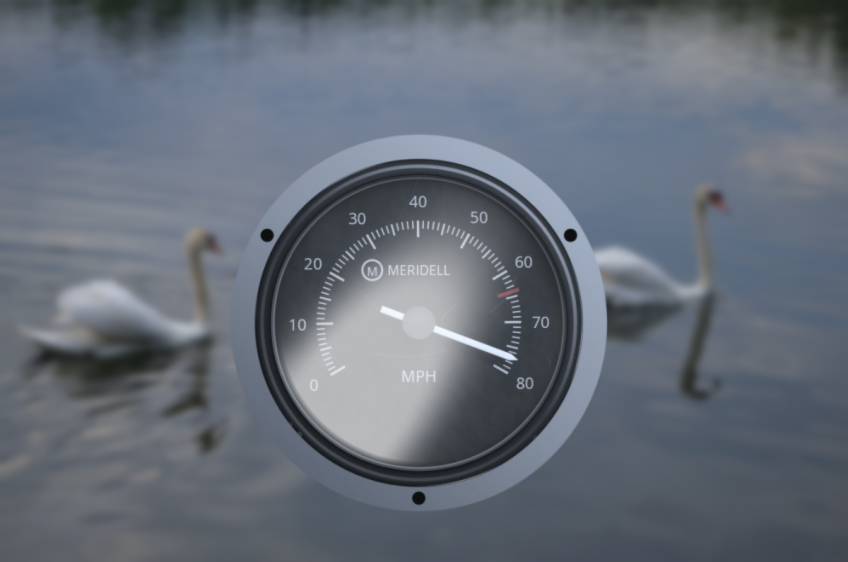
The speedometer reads {"value": 77, "unit": "mph"}
